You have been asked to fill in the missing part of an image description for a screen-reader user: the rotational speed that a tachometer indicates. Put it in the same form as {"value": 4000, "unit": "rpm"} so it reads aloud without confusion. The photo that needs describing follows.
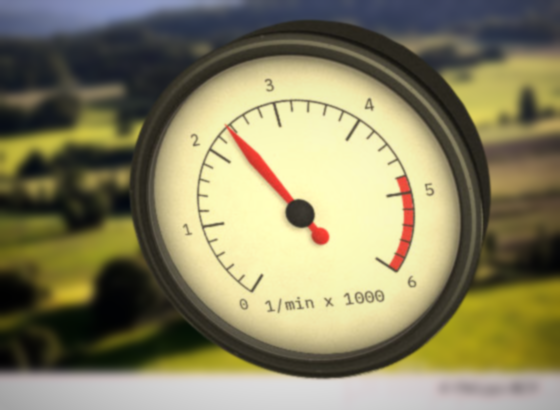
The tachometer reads {"value": 2400, "unit": "rpm"}
